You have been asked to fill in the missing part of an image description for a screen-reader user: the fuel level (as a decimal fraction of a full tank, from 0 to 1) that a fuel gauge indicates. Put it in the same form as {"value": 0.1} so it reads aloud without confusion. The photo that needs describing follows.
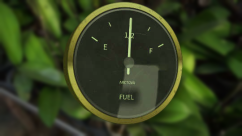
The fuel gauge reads {"value": 0.5}
